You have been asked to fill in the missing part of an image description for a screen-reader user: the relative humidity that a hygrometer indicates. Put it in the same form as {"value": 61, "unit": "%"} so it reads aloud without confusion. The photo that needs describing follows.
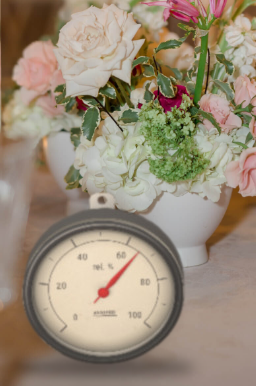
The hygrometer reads {"value": 65, "unit": "%"}
